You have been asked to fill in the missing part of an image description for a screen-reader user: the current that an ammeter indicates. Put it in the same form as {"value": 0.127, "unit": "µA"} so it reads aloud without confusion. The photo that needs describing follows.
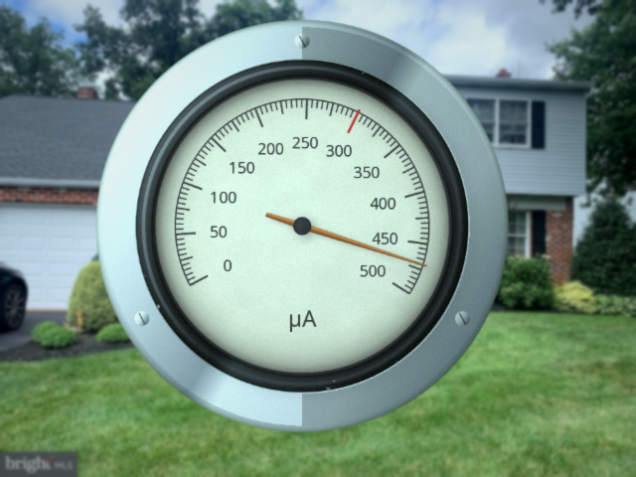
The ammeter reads {"value": 470, "unit": "µA"}
